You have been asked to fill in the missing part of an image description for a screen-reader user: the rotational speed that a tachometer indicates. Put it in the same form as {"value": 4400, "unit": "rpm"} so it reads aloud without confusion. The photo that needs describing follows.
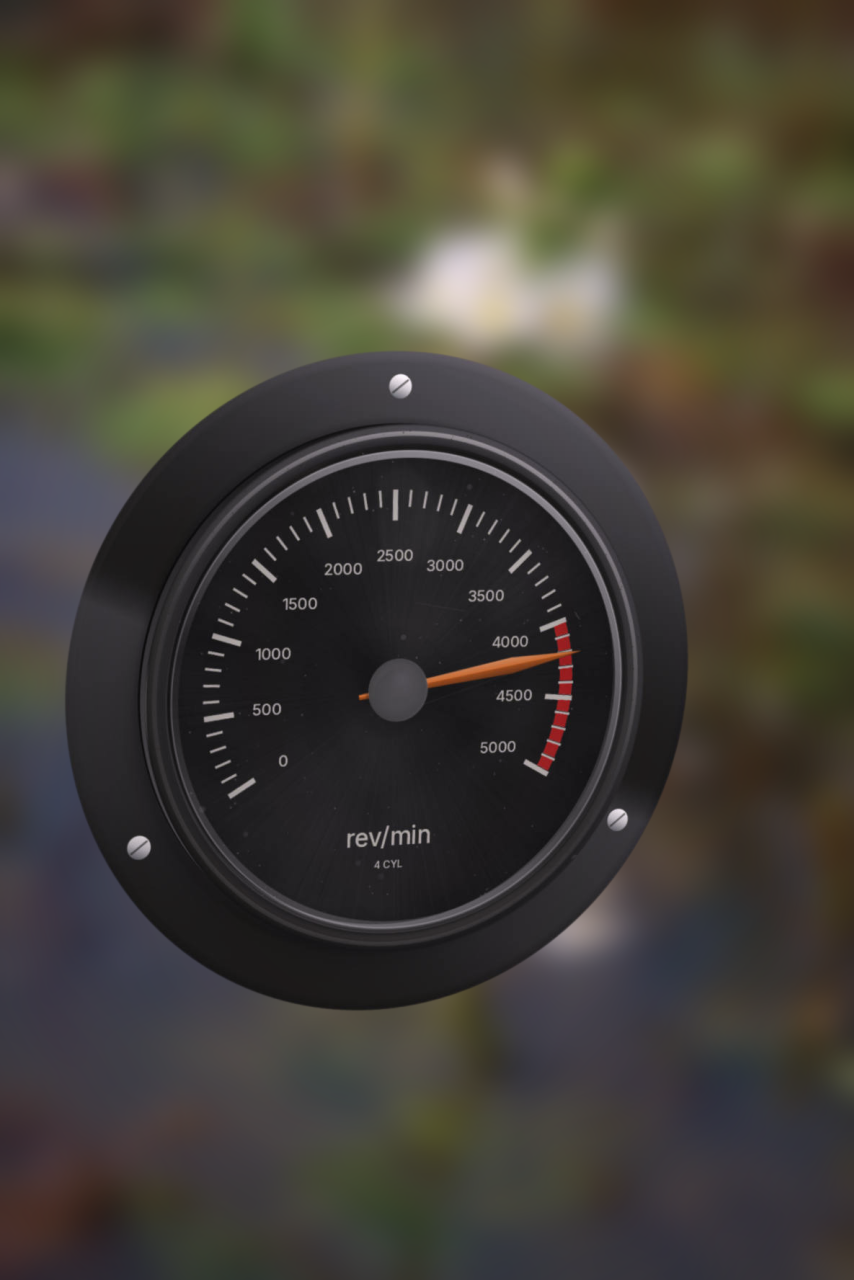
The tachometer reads {"value": 4200, "unit": "rpm"}
